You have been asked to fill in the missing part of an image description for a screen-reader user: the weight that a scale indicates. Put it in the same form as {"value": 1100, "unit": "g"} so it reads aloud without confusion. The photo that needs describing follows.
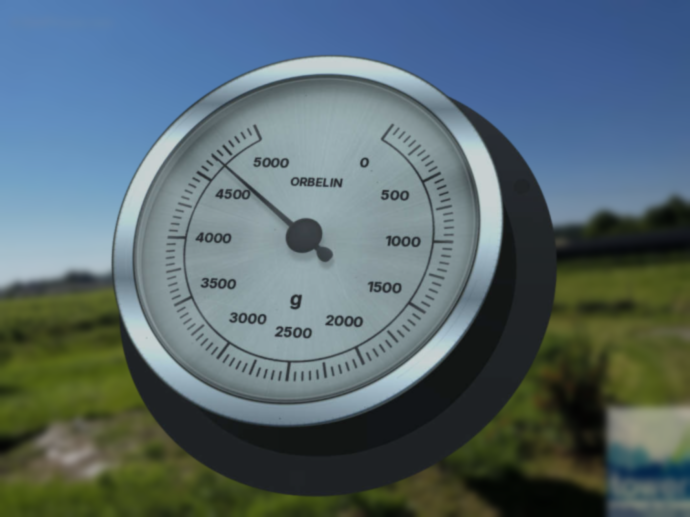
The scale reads {"value": 4650, "unit": "g"}
